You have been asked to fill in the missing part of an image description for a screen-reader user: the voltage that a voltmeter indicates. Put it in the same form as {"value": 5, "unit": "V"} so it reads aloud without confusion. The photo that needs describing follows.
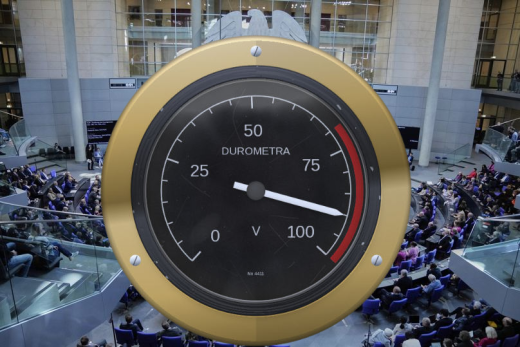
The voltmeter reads {"value": 90, "unit": "V"}
